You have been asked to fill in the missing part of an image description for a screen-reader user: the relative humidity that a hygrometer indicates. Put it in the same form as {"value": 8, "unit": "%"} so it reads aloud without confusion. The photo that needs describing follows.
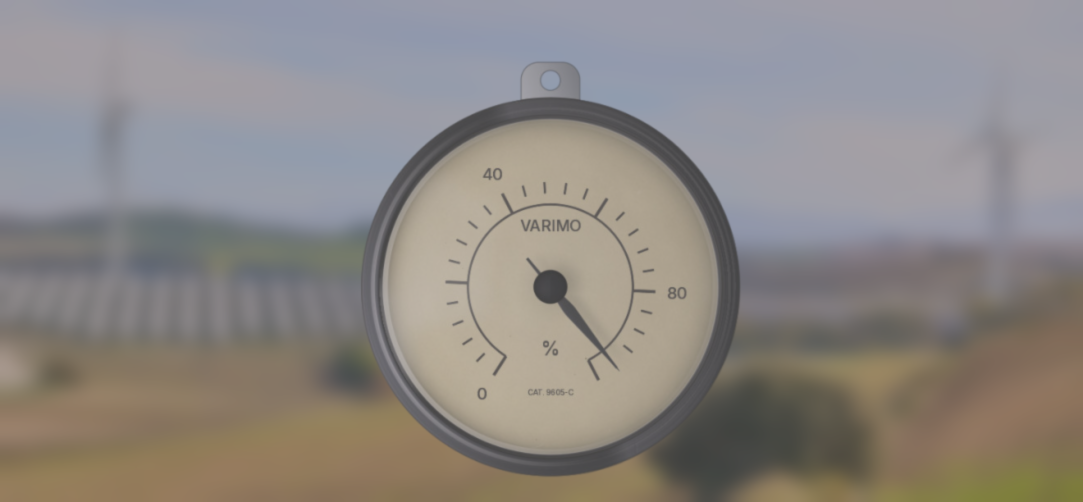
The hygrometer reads {"value": 96, "unit": "%"}
